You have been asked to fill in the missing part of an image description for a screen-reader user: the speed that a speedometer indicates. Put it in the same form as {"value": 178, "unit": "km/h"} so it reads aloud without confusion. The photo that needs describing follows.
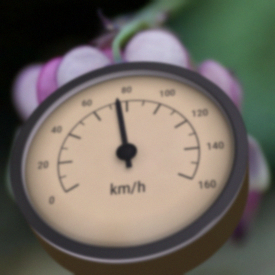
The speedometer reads {"value": 75, "unit": "km/h"}
